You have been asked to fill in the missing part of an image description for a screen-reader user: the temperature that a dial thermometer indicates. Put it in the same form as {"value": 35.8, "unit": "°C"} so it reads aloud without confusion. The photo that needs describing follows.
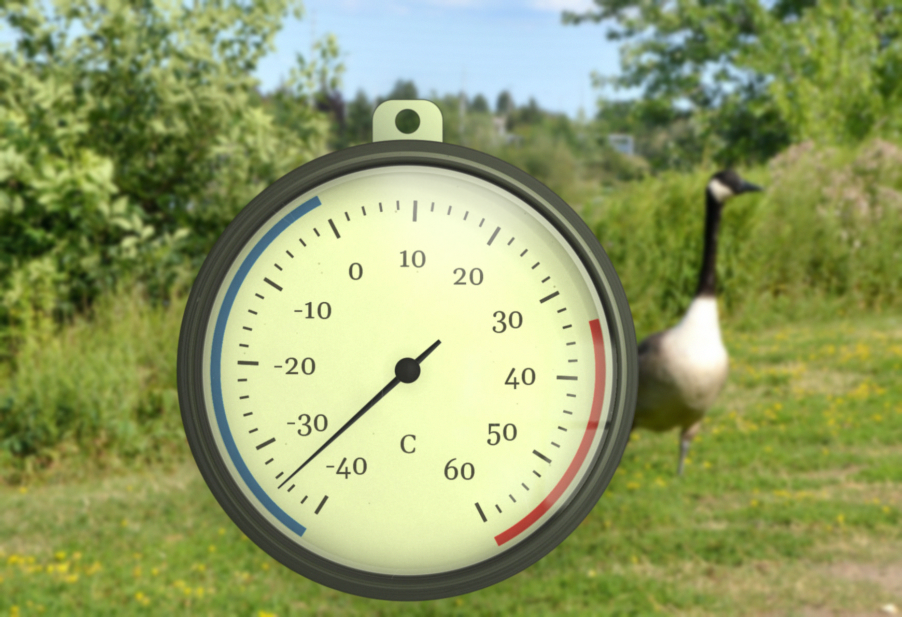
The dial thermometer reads {"value": -35, "unit": "°C"}
